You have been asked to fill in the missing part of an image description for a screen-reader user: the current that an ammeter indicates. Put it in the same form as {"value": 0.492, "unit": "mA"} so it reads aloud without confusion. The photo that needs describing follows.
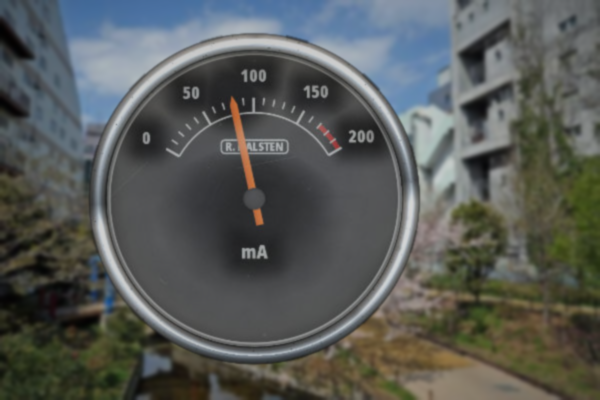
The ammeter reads {"value": 80, "unit": "mA"}
